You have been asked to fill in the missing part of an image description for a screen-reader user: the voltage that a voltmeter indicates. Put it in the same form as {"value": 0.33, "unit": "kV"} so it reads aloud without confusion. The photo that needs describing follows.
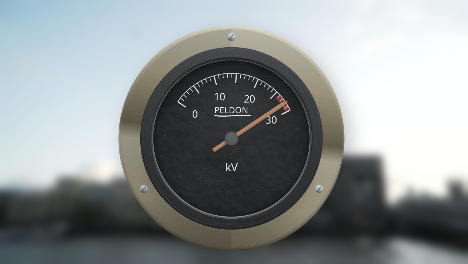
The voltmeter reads {"value": 28, "unit": "kV"}
